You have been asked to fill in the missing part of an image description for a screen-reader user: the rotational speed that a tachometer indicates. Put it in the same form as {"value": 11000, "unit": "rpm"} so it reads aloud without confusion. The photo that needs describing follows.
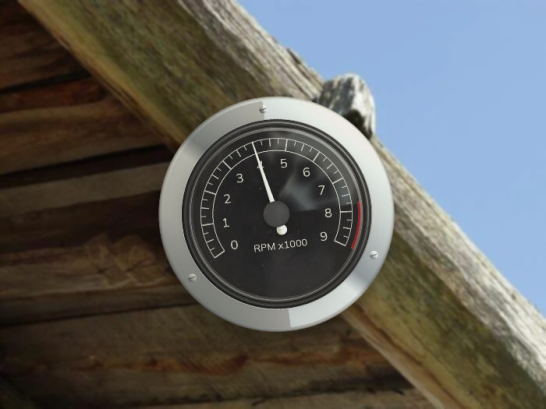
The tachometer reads {"value": 4000, "unit": "rpm"}
